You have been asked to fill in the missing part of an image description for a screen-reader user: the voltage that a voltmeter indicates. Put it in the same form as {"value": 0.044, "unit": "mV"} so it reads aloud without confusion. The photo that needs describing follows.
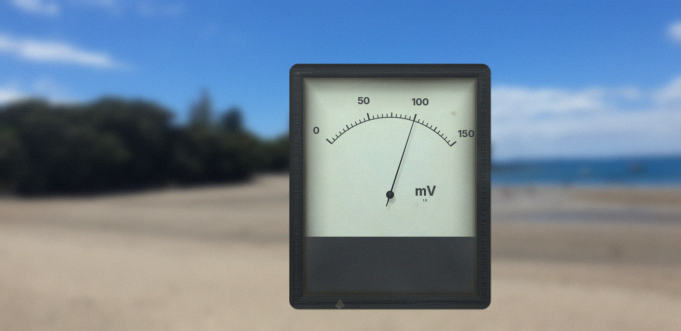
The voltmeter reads {"value": 100, "unit": "mV"}
